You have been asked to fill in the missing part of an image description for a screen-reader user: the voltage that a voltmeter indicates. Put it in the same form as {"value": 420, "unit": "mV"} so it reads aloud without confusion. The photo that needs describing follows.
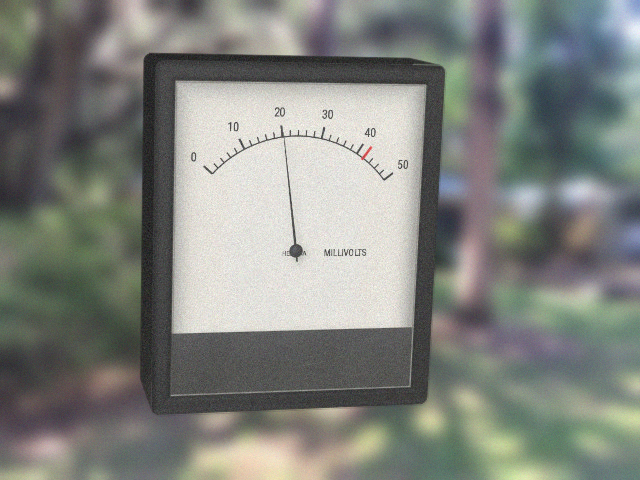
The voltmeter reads {"value": 20, "unit": "mV"}
